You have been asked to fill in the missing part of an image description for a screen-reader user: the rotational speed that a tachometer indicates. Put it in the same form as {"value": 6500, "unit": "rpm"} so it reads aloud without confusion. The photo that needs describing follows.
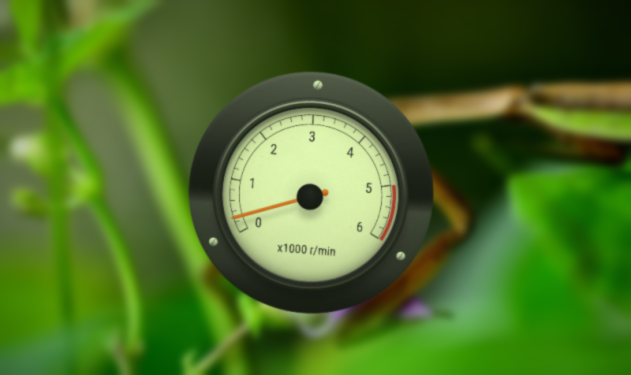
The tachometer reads {"value": 300, "unit": "rpm"}
